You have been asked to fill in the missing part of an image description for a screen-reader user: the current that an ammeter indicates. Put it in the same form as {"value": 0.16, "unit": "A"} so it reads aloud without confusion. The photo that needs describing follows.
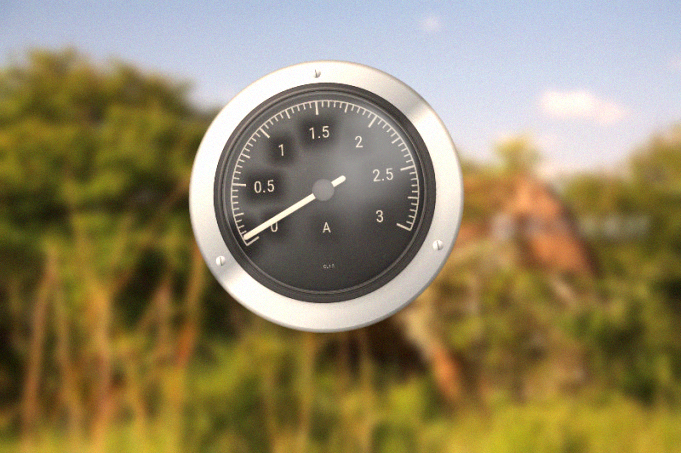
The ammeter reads {"value": 0.05, "unit": "A"}
